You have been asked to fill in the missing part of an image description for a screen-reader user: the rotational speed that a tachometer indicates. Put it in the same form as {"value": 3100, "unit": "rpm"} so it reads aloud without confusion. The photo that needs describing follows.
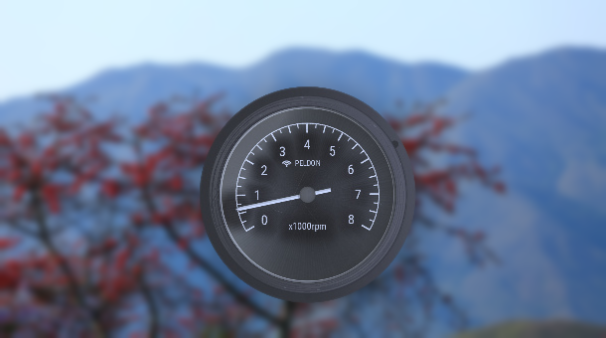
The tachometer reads {"value": 625, "unit": "rpm"}
